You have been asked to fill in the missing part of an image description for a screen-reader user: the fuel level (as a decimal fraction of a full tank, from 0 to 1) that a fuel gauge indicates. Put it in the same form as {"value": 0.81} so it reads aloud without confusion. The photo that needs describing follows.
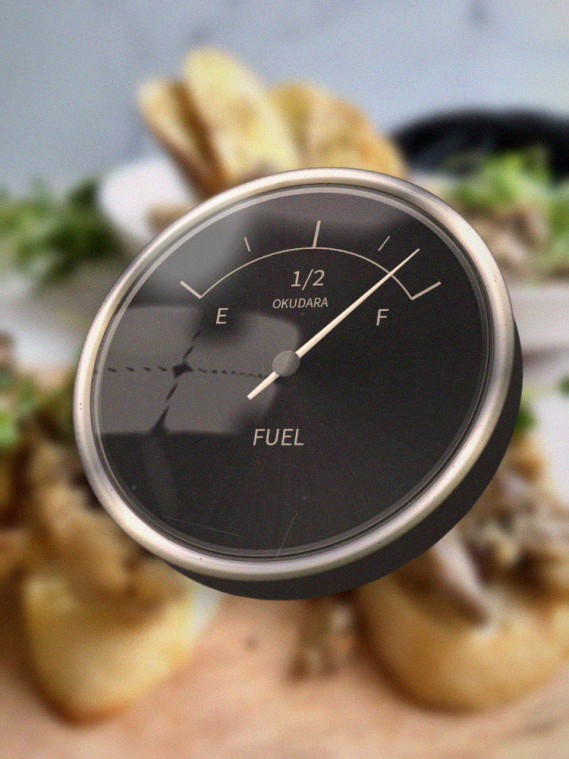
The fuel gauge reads {"value": 0.875}
